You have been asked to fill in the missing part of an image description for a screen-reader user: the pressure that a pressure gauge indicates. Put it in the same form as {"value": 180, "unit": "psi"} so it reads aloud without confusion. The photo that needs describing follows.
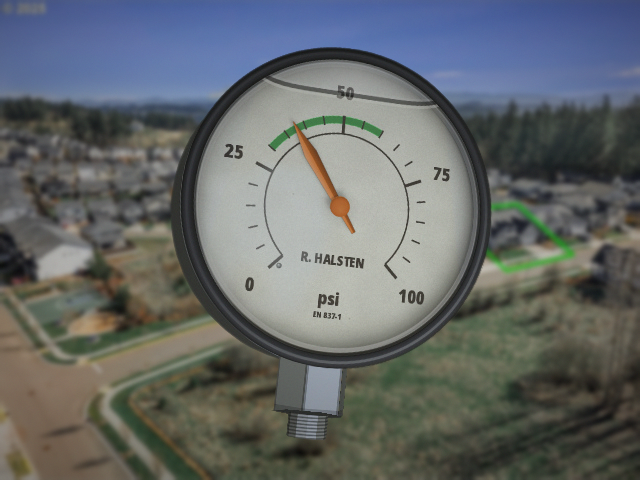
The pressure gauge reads {"value": 37.5, "unit": "psi"}
